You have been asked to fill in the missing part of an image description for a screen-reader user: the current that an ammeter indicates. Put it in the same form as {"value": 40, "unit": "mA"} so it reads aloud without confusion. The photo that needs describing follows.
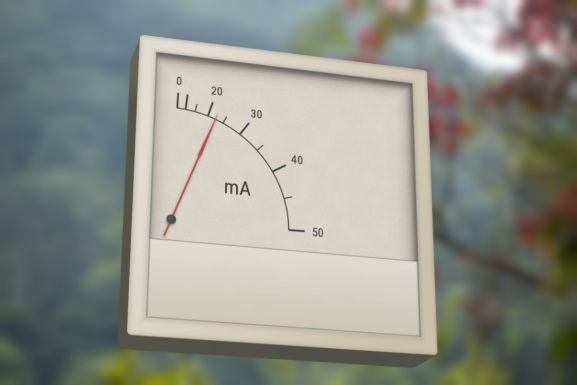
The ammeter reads {"value": 22.5, "unit": "mA"}
